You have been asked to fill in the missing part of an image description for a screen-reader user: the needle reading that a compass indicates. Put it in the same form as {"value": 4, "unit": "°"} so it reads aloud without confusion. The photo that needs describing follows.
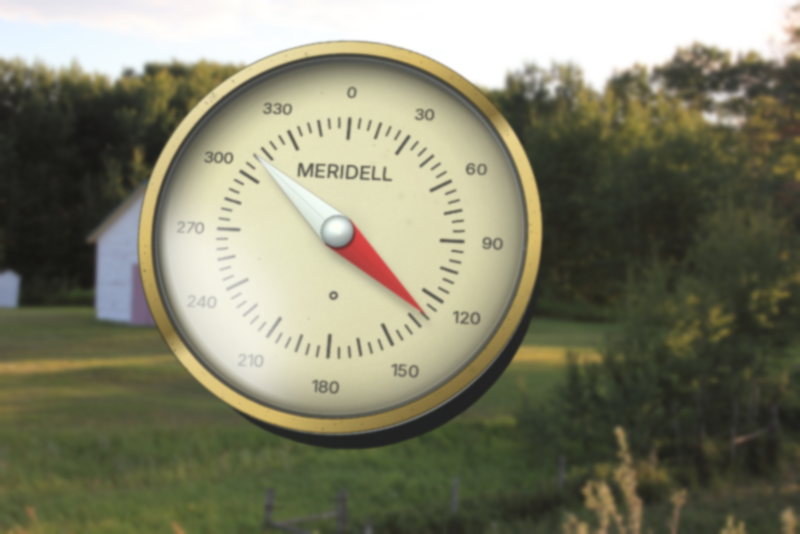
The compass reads {"value": 130, "unit": "°"}
